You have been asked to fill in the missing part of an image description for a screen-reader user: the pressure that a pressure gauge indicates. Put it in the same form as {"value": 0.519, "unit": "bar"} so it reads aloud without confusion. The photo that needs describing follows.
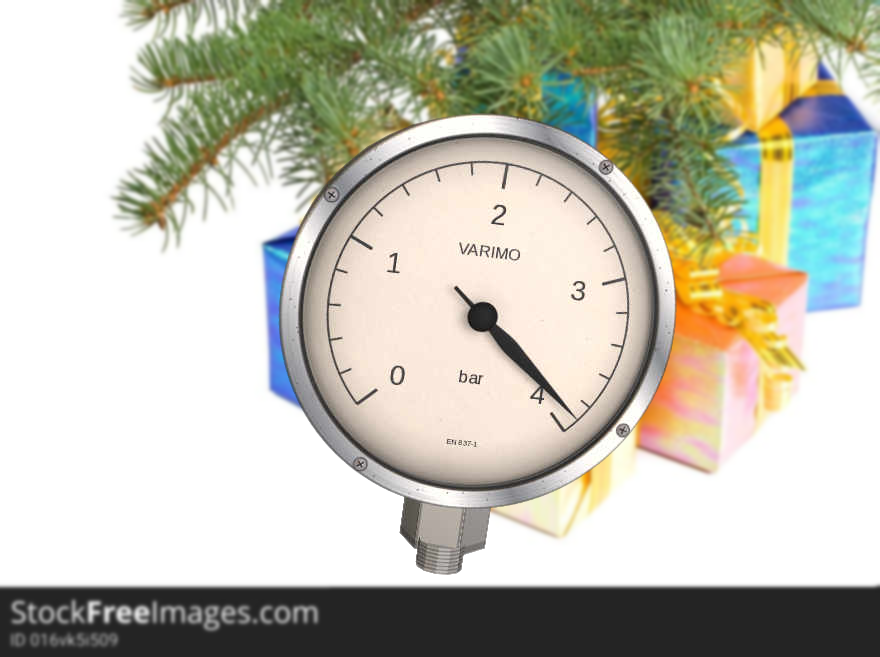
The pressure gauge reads {"value": 3.9, "unit": "bar"}
